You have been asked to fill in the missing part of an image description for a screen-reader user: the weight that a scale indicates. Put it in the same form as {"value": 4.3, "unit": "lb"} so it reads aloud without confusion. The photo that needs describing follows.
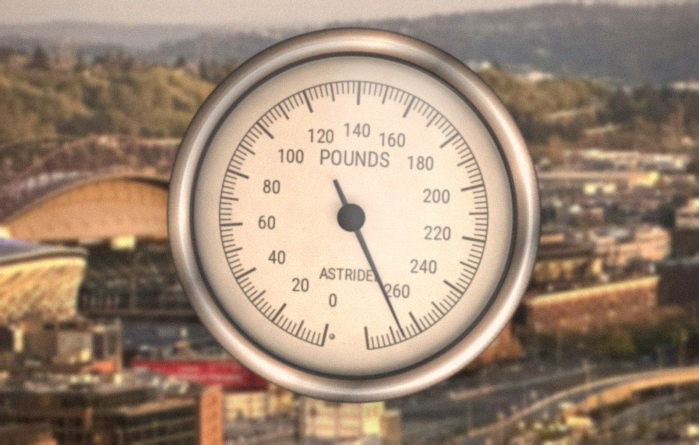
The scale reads {"value": 266, "unit": "lb"}
